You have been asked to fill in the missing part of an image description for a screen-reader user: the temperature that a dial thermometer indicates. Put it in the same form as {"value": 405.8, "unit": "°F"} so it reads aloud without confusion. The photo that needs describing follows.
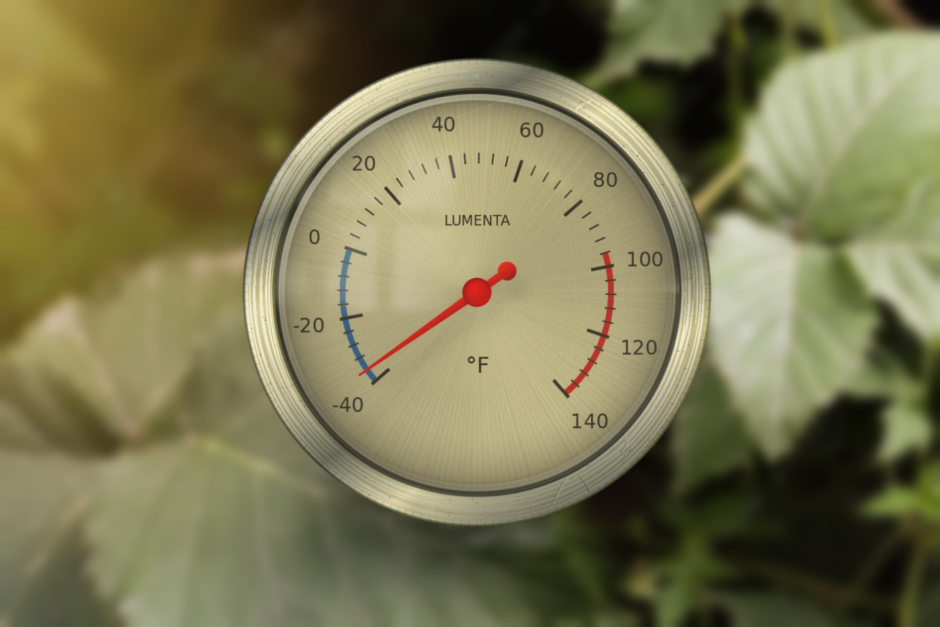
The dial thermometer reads {"value": -36, "unit": "°F"}
